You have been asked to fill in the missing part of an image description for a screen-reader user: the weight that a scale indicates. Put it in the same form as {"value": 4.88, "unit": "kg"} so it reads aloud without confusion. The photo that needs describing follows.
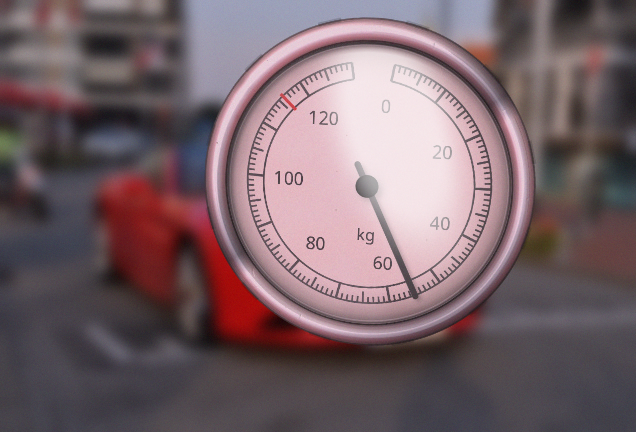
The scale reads {"value": 55, "unit": "kg"}
